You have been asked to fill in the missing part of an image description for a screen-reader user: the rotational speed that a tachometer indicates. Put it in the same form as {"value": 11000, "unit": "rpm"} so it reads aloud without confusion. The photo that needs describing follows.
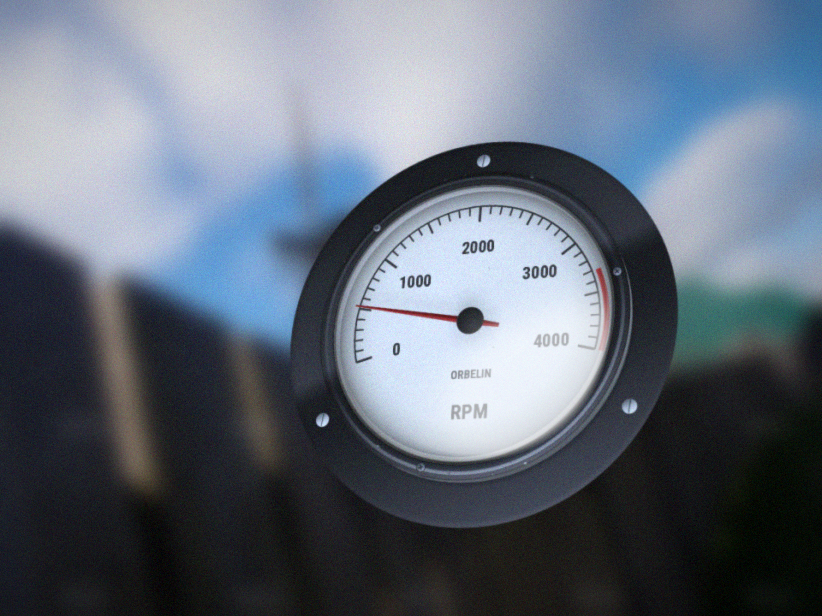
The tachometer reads {"value": 500, "unit": "rpm"}
